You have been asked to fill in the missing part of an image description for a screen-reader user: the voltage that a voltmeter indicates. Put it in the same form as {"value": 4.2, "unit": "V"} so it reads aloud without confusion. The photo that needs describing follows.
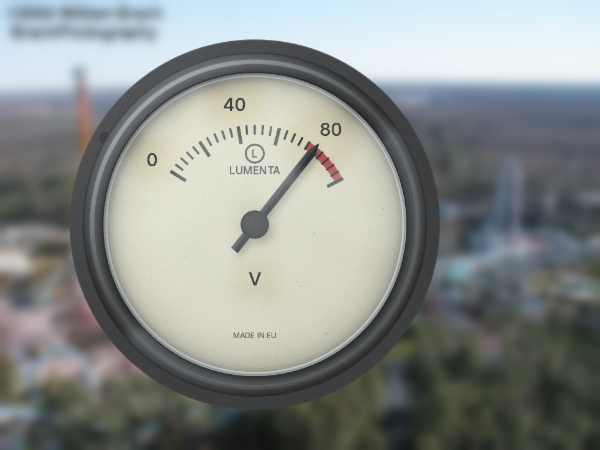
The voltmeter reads {"value": 80, "unit": "V"}
